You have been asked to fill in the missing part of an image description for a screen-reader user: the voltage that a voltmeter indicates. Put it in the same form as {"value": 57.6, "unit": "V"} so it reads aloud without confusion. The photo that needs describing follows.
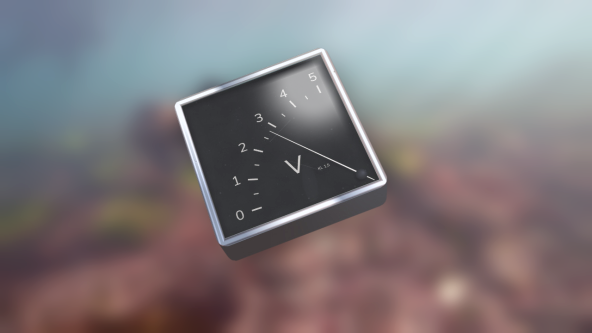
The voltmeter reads {"value": 2.75, "unit": "V"}
